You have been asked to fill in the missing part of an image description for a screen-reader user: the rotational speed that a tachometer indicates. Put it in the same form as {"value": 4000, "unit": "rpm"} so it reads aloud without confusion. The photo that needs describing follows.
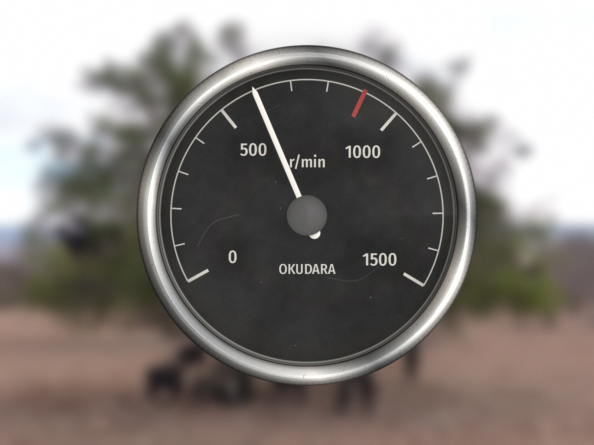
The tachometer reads {"value": 600, "unit": "rpm"}
